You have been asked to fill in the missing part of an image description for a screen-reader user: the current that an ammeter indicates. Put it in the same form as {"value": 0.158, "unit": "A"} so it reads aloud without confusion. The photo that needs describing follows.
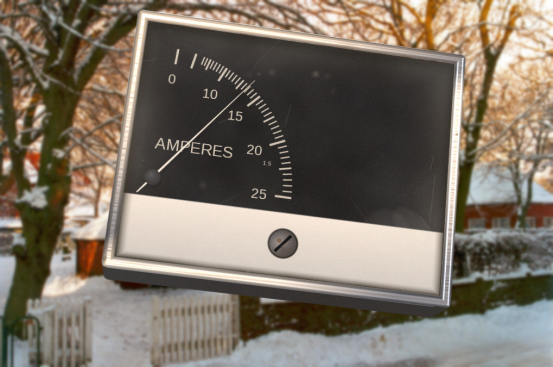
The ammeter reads {"value": 13.5, "unit": "A"}
